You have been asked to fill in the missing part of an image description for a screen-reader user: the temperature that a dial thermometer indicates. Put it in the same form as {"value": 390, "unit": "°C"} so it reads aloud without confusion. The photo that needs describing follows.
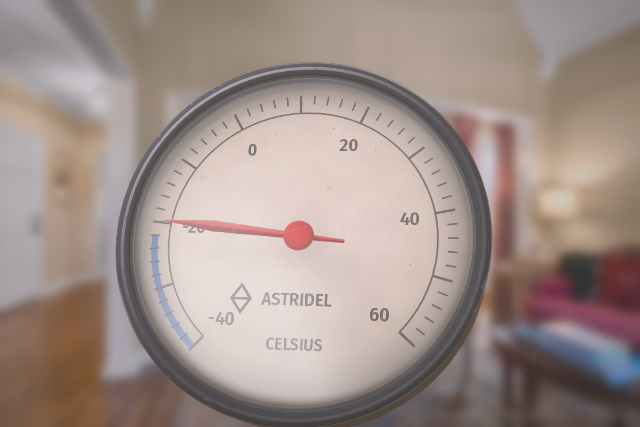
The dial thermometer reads {"value": -20, "unit": "°C"}
